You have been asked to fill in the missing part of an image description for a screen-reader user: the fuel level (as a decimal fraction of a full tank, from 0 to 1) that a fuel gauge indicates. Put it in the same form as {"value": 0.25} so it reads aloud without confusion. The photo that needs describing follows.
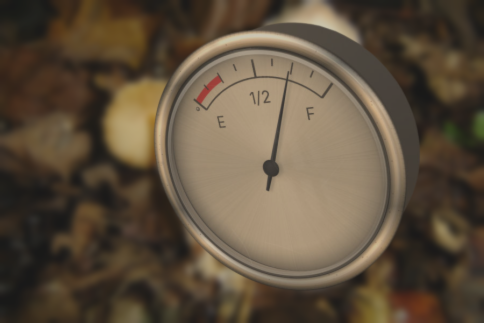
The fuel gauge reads {"value": 0.75}
